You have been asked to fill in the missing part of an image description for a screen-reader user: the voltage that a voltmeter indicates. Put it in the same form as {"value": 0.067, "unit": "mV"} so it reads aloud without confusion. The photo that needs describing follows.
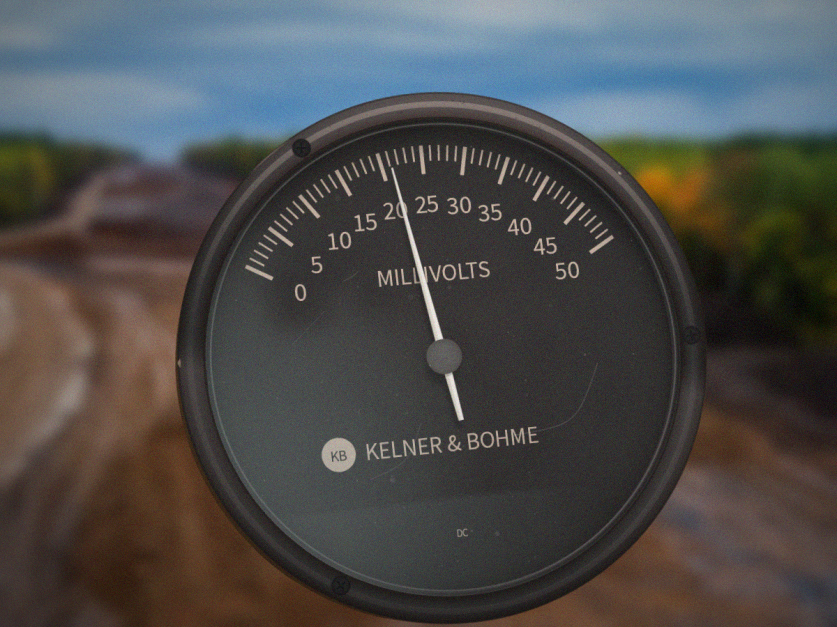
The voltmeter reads {"value": 21, "unit": "mV"}
